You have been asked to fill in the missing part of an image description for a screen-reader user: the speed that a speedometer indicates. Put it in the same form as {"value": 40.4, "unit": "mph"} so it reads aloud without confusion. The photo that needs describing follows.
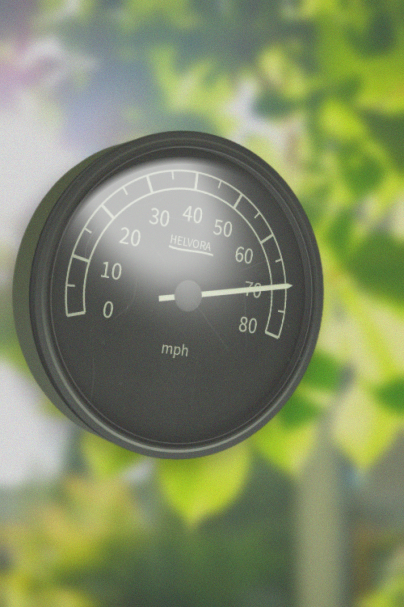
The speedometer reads {"value": 70, "unit": "mph"}
